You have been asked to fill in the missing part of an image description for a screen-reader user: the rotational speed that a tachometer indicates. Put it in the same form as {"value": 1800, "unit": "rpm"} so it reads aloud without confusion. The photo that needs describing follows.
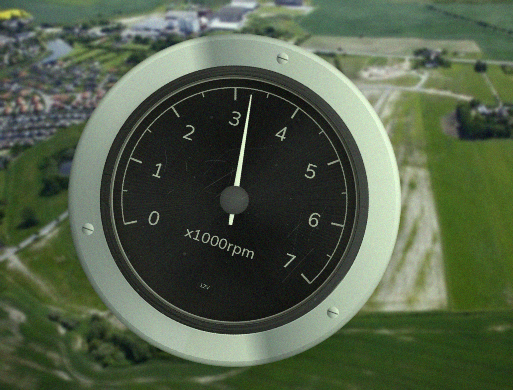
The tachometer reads {"value": 3250, "unit": "rpm"}
